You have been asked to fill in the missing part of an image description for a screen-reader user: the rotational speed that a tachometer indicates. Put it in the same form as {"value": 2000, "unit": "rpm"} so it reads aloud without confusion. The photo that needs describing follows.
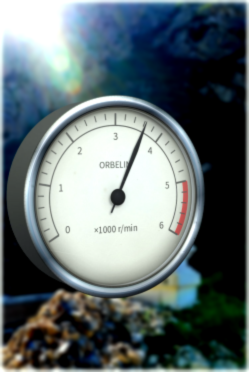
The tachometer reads {"value": 3600, "unit": "rpm"}
